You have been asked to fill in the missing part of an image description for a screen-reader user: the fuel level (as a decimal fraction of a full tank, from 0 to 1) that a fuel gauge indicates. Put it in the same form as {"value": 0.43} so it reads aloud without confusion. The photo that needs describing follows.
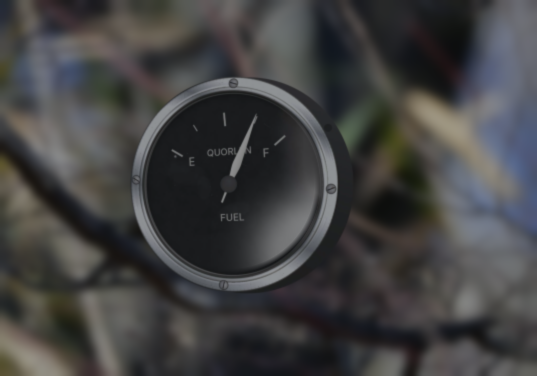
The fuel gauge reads {"value": 0.75}
